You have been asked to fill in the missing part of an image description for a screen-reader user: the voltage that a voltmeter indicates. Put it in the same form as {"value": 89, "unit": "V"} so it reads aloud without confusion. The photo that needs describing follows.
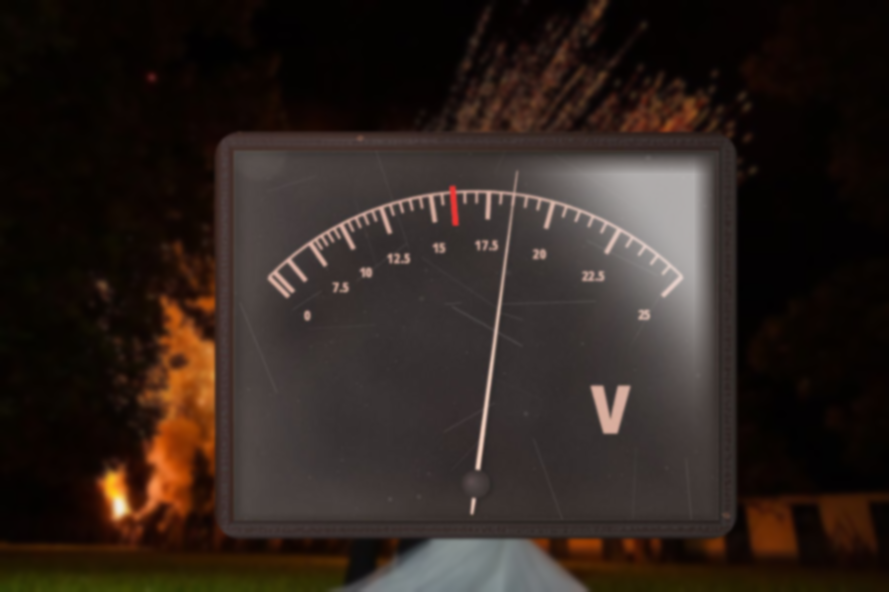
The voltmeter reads {"value": 18.5, "unit": "V"}
